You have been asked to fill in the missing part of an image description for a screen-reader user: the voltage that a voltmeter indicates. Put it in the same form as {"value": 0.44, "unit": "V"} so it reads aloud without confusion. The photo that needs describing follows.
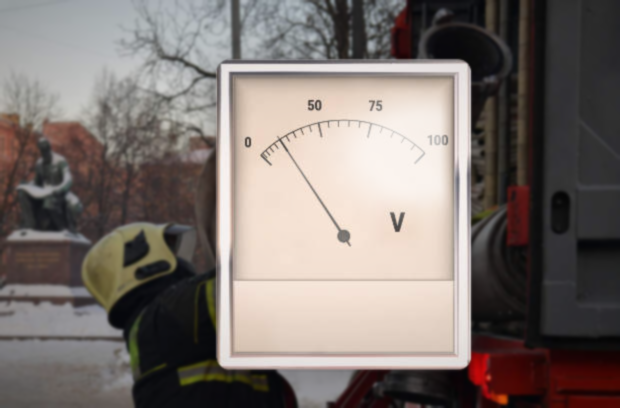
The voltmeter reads {"value": 25, "unit": "V"}
